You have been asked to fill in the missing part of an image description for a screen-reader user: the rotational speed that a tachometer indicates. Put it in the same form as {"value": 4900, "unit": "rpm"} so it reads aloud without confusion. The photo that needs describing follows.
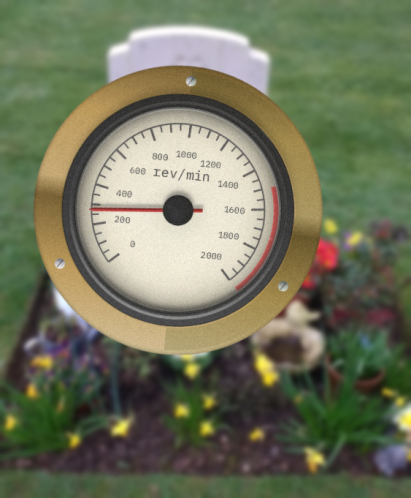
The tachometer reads {"value": 275, "unit": "rpm"}
